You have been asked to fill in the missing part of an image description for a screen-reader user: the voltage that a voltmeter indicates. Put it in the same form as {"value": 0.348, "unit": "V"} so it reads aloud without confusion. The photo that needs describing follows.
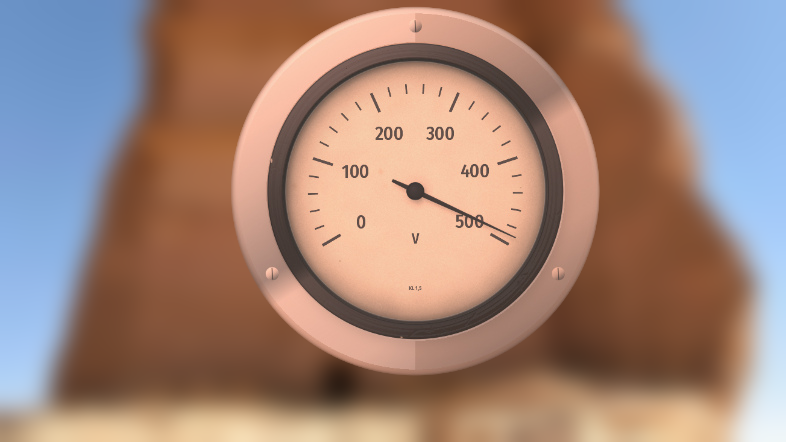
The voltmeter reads {"value": 490, "unit": "V"}
